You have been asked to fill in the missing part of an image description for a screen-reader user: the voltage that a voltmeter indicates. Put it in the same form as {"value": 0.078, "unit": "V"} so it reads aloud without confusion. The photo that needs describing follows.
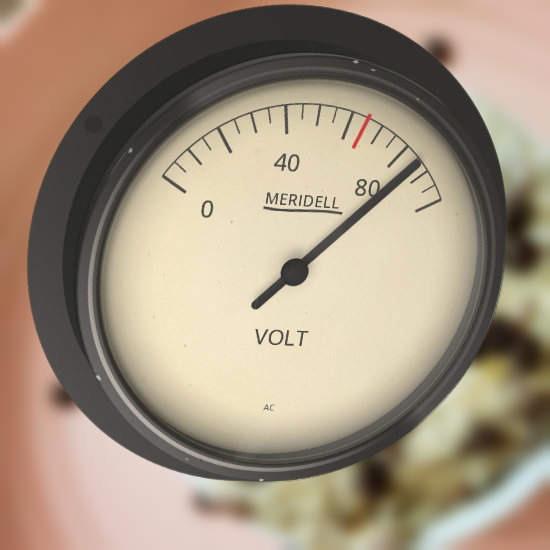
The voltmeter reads {"value": 85, "unit": "V"}
